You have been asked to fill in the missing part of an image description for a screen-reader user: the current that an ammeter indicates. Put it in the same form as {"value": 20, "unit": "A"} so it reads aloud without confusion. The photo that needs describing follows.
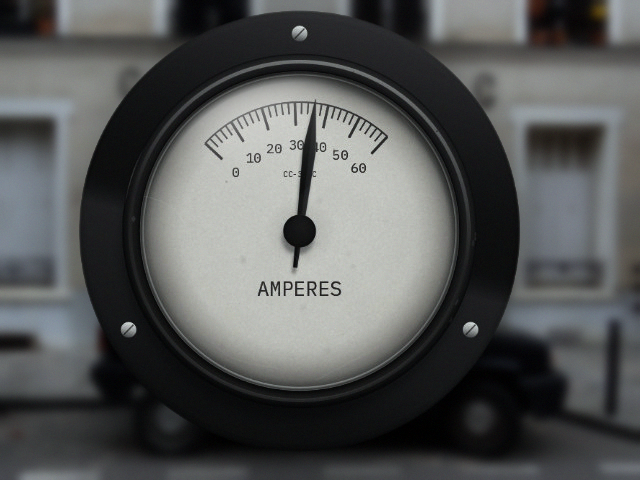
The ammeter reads {"value": 36, "unit": "A"}
